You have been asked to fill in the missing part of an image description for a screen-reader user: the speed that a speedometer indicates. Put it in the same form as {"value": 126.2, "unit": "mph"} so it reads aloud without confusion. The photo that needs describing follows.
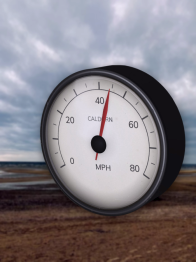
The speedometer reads {"value": 45, "unit": "mph"}
